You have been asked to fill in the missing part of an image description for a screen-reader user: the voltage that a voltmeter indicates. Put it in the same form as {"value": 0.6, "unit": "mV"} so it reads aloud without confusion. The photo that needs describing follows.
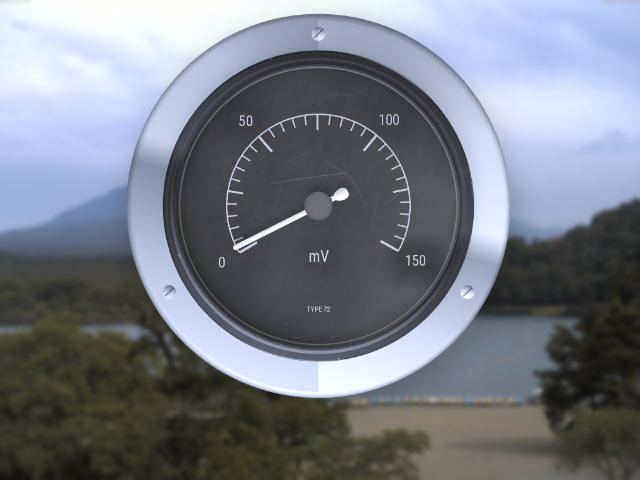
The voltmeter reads {"value": 2.5, "unit": "mV"}
